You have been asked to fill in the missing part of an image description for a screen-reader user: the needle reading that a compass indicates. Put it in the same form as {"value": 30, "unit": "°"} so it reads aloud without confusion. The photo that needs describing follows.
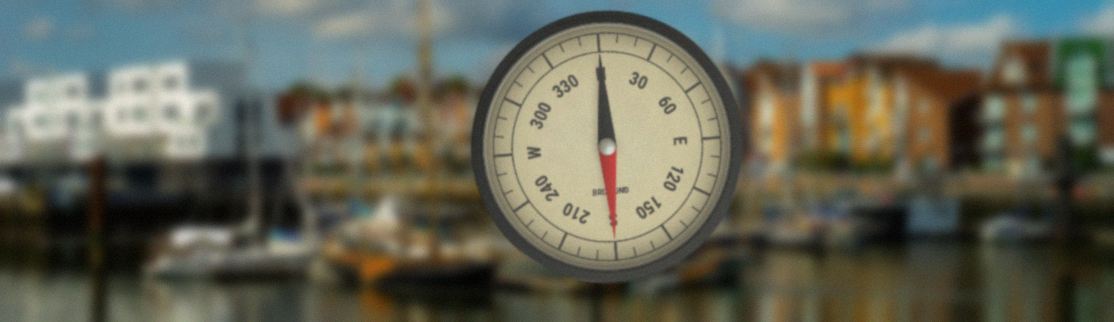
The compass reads {"value": 180, "unit": "°"}
